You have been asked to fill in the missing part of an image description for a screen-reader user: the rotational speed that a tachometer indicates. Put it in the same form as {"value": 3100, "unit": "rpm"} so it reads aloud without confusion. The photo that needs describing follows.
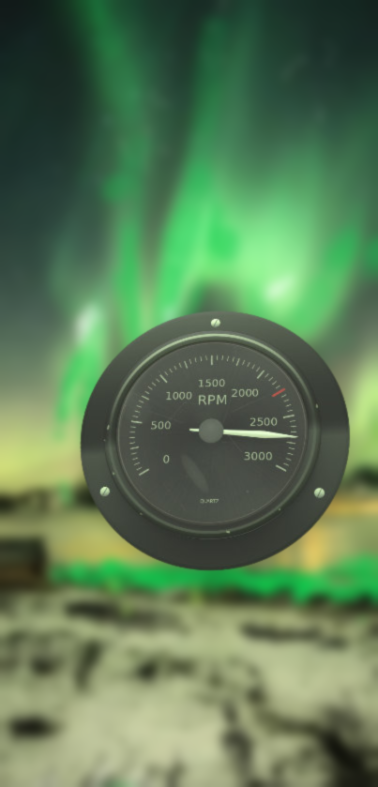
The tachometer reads {"value": 2700, "unit": "rpm"}
